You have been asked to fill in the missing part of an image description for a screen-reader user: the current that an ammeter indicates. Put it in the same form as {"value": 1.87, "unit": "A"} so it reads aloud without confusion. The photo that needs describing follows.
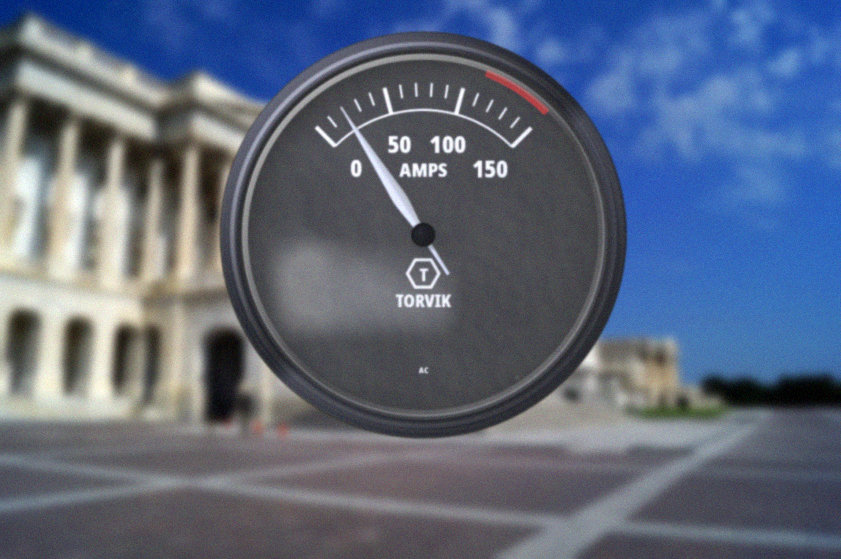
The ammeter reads {"value": 20, "unit": "A"}
